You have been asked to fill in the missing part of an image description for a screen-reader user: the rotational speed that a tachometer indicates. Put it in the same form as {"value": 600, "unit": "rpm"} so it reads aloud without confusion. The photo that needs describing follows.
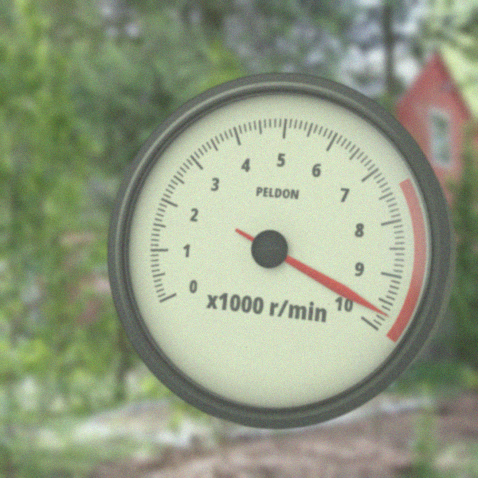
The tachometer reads {"value": 9700, "unit": "rpm"}
